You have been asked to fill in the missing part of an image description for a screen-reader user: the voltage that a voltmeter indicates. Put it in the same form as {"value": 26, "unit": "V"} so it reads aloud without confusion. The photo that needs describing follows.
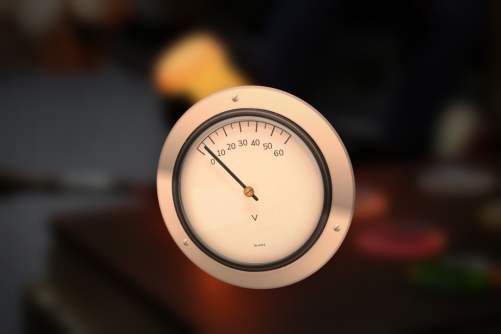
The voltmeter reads {"value": 5, "unit": "V"}
